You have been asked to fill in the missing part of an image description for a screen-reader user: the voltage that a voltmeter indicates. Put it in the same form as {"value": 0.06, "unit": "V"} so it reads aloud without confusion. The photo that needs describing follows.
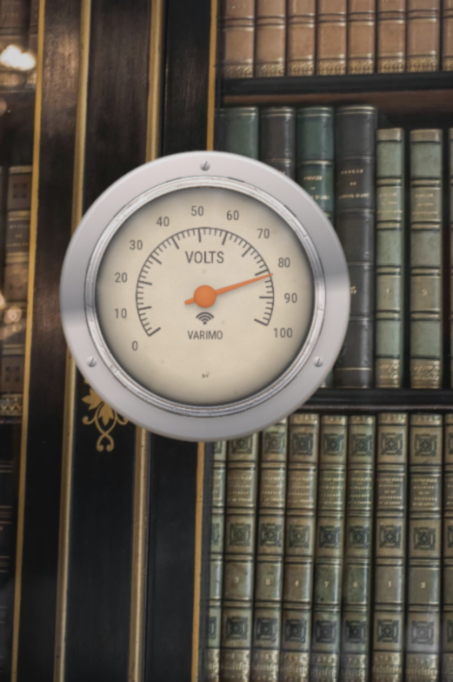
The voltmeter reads {"value": 82, "unit": "V"}
